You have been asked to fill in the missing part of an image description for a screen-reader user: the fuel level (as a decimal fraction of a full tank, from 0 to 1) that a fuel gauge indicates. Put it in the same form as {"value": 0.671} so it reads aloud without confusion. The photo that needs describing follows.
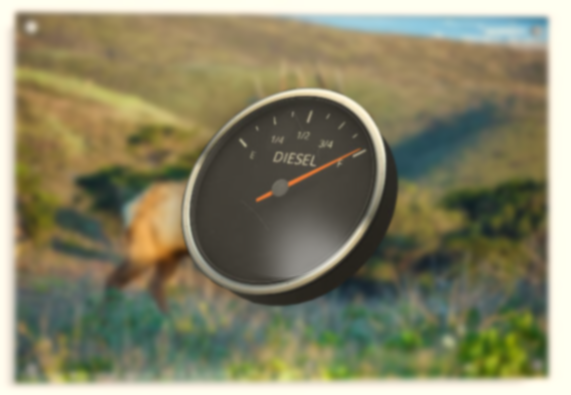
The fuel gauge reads {"value": 1}
